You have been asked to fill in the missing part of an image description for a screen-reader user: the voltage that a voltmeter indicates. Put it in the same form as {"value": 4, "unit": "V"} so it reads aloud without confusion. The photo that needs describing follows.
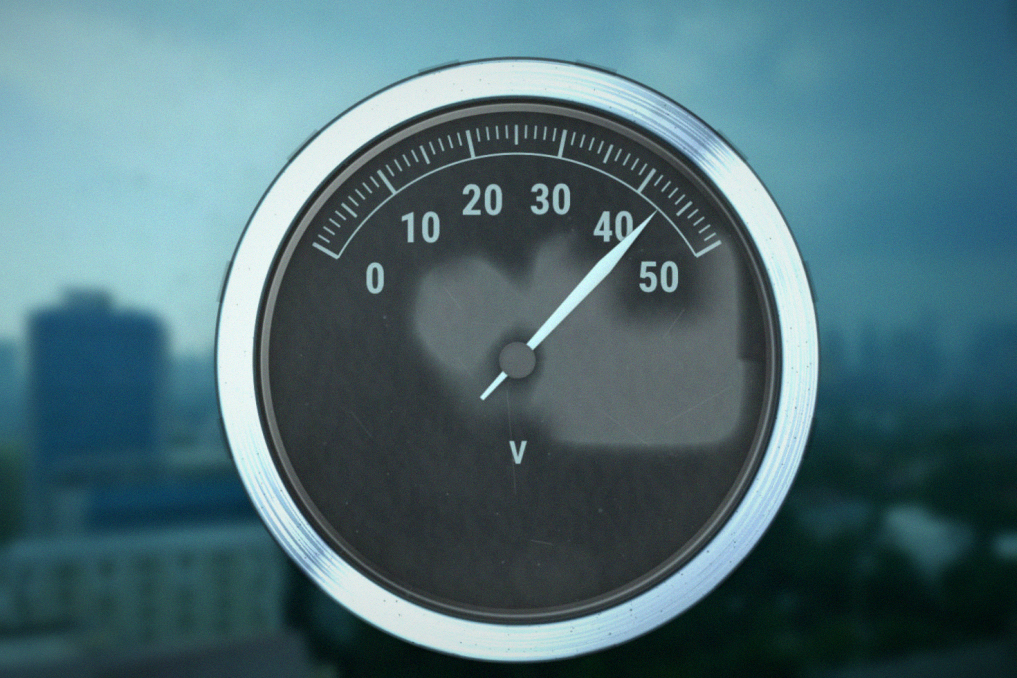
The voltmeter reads {"value": 43, "unit": "V"}
